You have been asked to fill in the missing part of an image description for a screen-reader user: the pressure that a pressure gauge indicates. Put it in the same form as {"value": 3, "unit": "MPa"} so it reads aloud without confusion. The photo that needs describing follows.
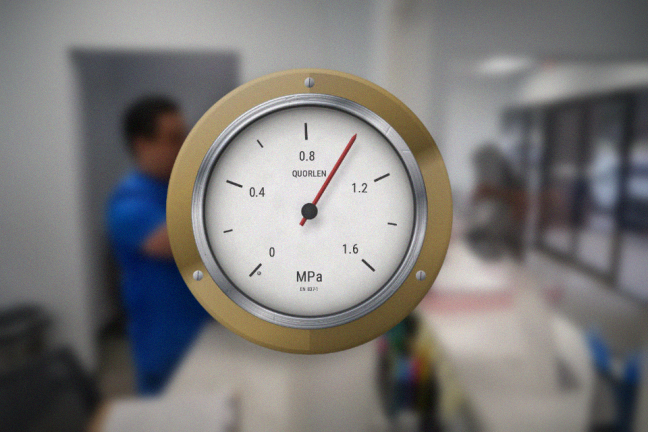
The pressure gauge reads {"value": 1, "unit": "MPa"}
